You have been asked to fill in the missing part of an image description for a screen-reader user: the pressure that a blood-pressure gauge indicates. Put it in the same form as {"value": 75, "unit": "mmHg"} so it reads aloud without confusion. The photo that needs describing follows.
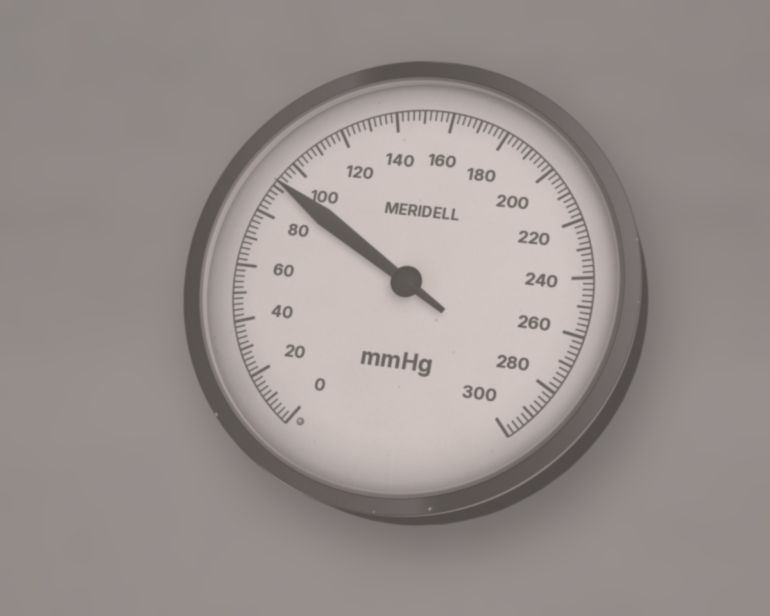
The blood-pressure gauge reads {"value": 92, "unit": "mmHg"}
